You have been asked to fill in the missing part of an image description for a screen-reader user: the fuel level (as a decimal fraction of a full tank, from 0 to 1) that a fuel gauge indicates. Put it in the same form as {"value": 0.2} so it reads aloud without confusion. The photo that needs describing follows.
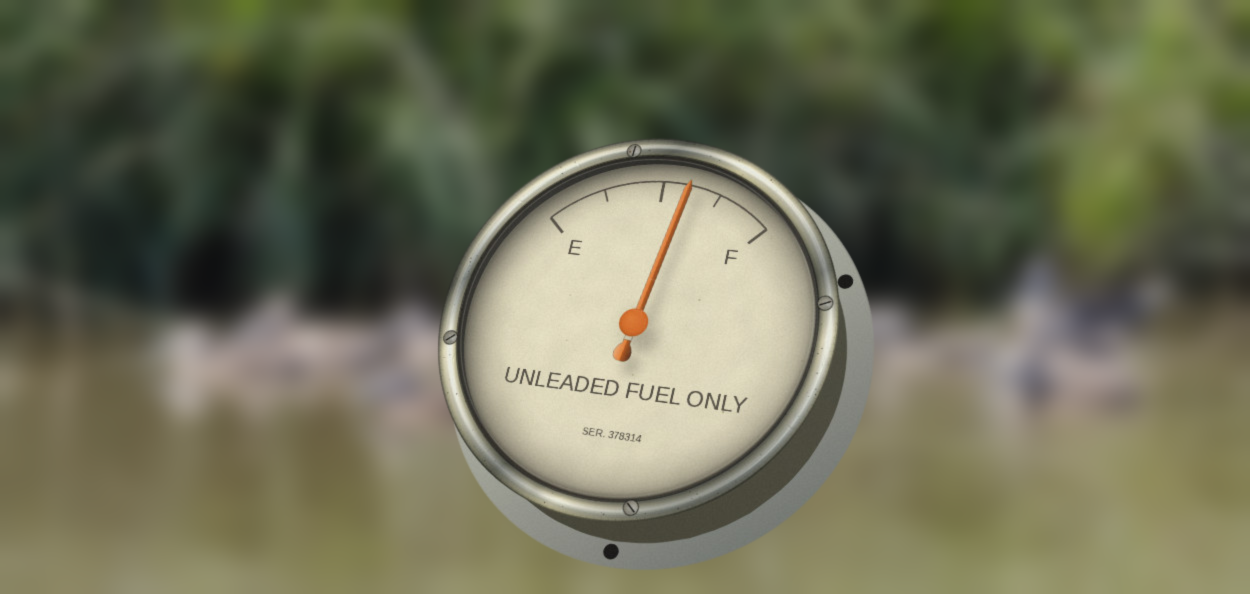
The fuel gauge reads {"value": 0.625}
